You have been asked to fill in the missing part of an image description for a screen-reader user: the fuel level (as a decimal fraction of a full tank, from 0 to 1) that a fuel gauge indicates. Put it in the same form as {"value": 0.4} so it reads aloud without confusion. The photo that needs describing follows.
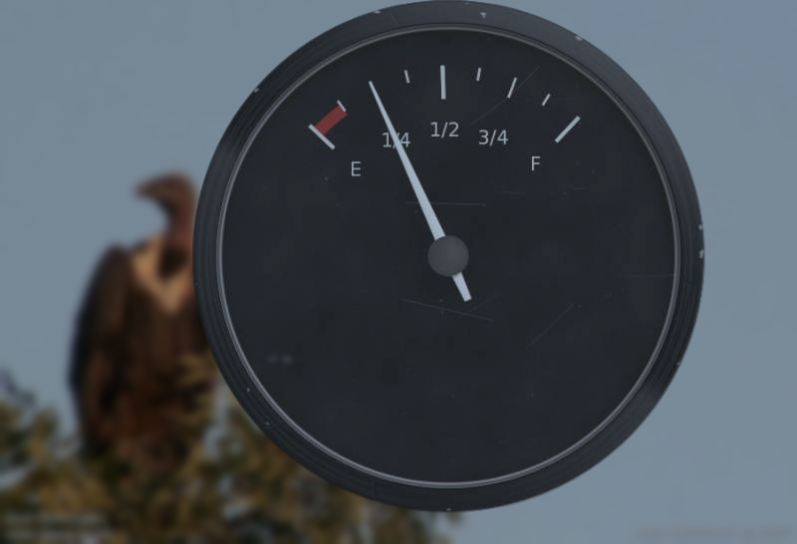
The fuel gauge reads {"value": 0.25}
